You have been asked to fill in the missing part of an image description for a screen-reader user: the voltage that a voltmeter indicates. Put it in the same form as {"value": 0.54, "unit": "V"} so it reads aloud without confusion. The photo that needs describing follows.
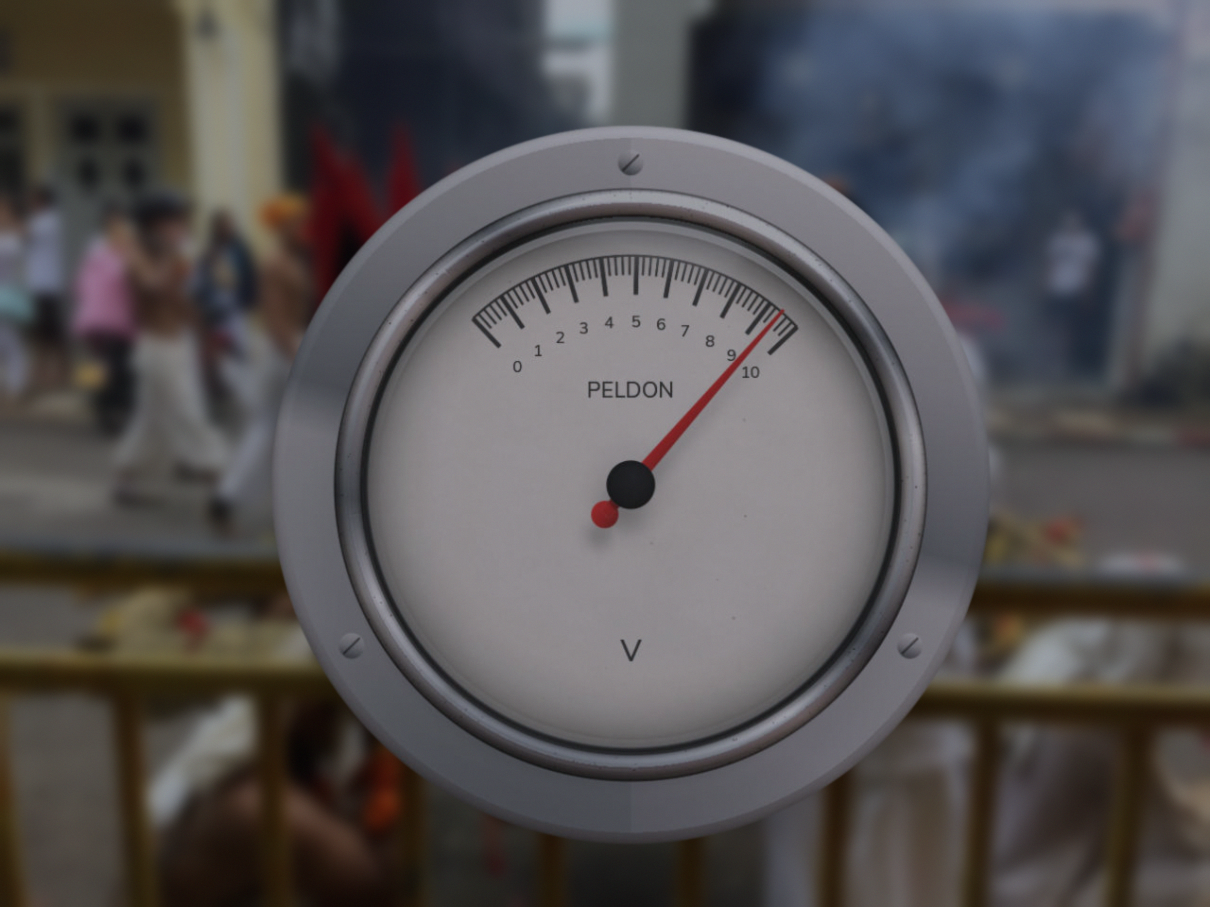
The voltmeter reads {"value": 9.4, "unit": "V"}
